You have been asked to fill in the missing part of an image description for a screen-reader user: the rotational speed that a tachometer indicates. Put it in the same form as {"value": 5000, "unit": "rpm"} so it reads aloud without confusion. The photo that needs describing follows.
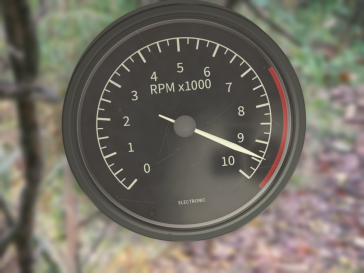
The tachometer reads {"value": 9375, "unit": "rpm"}
